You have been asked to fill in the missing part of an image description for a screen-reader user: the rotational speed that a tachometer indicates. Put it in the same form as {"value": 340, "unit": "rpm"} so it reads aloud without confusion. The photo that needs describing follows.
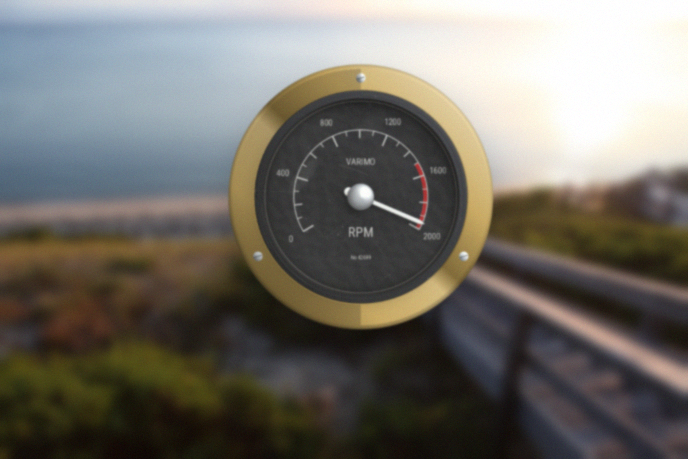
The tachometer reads {"value": 1950, "unit": "rpm"}
